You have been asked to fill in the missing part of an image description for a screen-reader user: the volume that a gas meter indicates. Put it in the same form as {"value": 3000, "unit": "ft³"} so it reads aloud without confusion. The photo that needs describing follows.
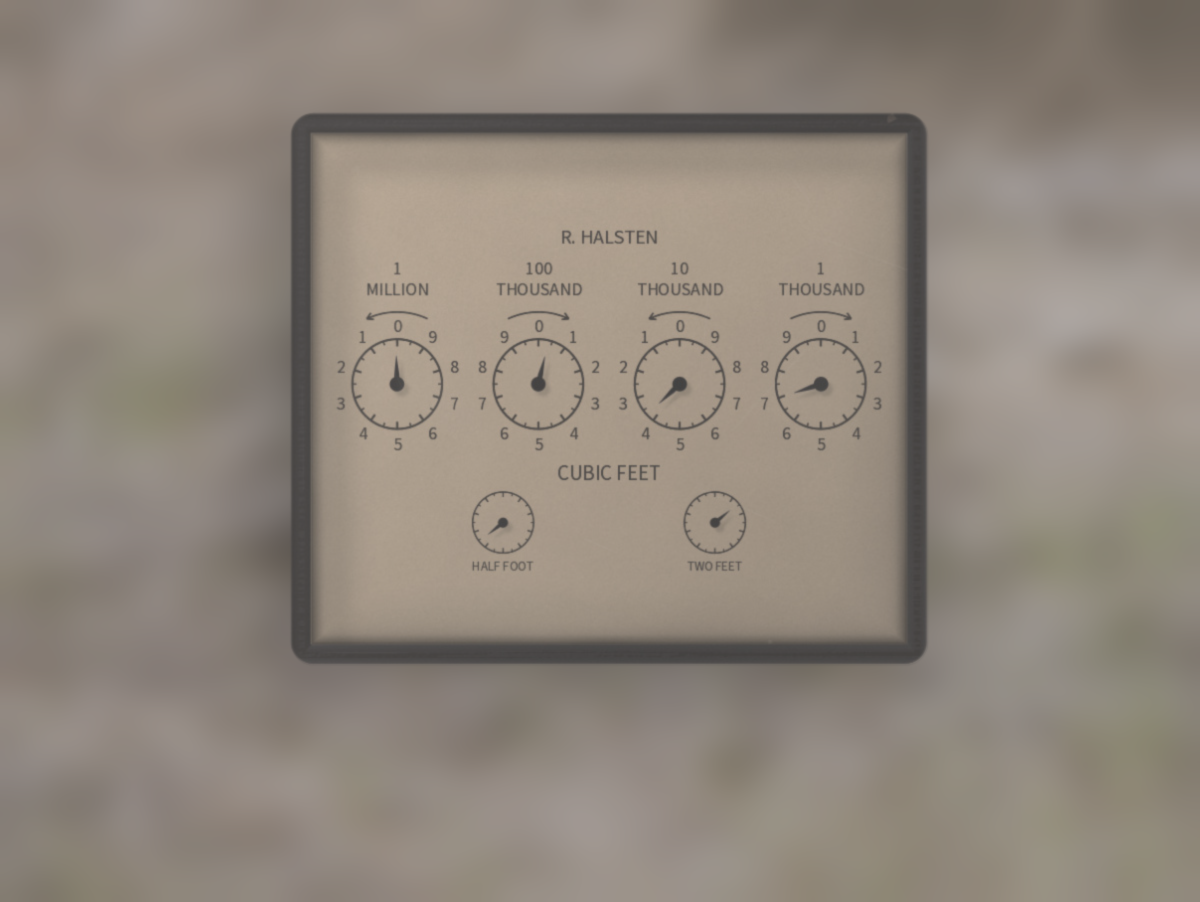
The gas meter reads {"value": 3700, "unit": "ft³"}
